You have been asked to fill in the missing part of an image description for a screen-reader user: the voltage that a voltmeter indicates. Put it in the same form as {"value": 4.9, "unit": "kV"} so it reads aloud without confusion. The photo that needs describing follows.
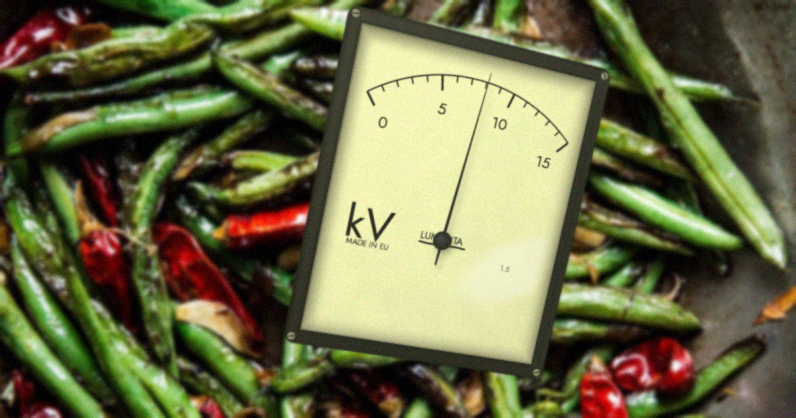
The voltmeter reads {"value": 8, "unit": "kV"}
